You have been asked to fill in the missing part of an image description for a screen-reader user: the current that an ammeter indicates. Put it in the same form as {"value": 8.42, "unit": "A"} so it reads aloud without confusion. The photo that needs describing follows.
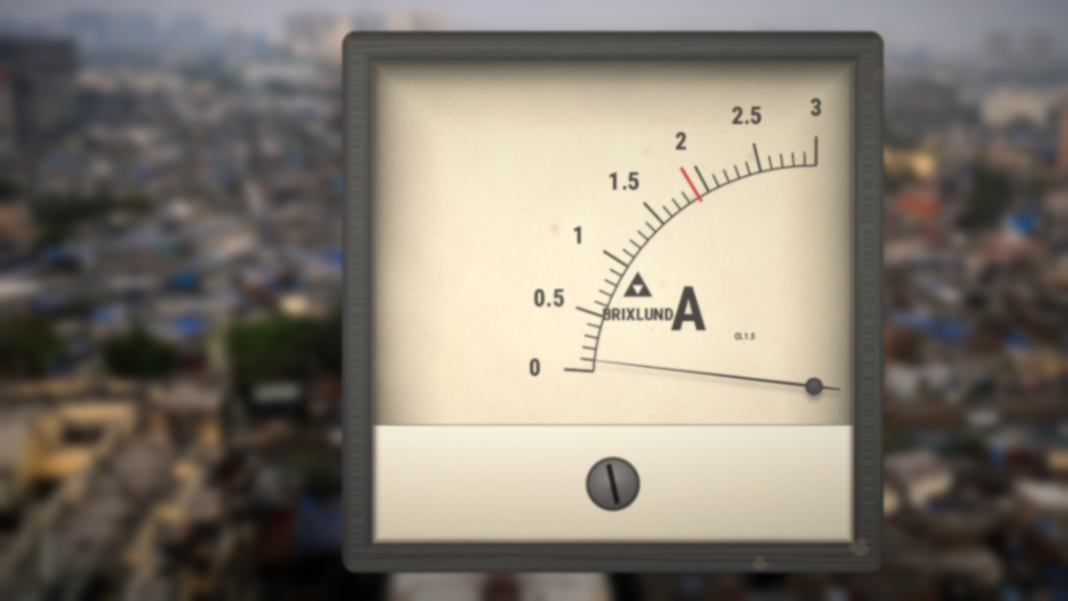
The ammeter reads {"value": 0.1, "unit": "A"}
